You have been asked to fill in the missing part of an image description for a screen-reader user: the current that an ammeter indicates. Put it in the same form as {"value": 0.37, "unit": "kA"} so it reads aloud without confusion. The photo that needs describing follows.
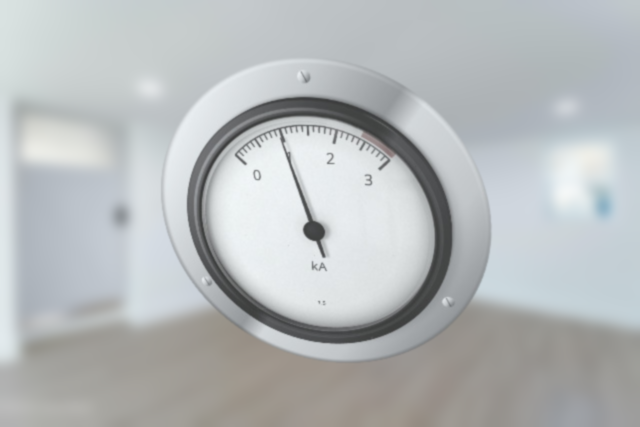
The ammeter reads {"value": 1, "unit": "kA"}
